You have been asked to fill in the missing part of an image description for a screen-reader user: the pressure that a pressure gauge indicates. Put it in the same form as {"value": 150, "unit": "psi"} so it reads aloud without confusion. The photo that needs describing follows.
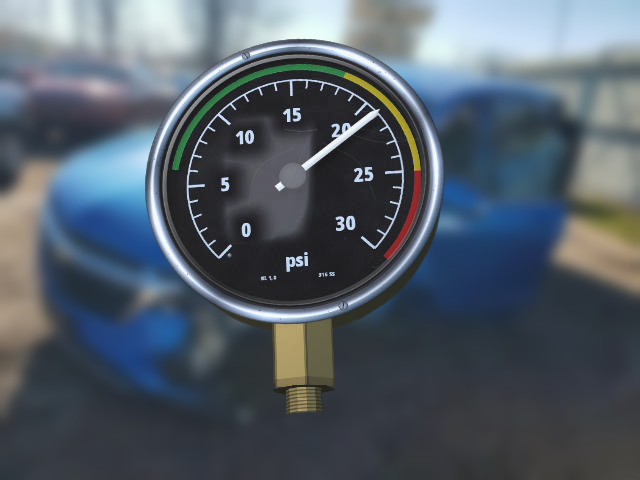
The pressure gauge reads {"value": 21, "unit": "psi"}
